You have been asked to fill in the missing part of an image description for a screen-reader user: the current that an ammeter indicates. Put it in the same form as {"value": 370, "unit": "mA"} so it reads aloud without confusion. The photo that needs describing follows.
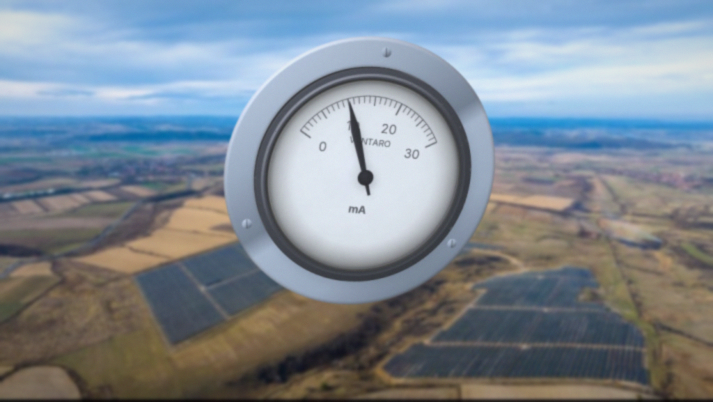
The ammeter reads {"value": 10, "unit": "mA"}
